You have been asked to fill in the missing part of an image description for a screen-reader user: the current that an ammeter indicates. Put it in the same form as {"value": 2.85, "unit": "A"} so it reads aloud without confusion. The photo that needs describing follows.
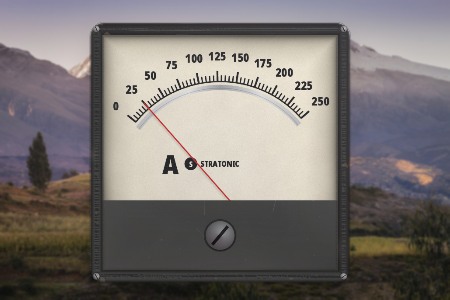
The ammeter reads {"value": 25, "unit": "A"}
